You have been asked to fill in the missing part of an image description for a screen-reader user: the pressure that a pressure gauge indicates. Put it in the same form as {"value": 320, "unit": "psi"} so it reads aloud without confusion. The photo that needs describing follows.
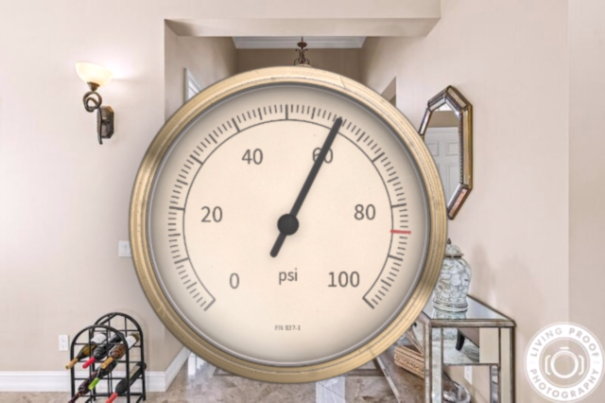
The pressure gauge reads {"value": 60, "unit": "psi"}
